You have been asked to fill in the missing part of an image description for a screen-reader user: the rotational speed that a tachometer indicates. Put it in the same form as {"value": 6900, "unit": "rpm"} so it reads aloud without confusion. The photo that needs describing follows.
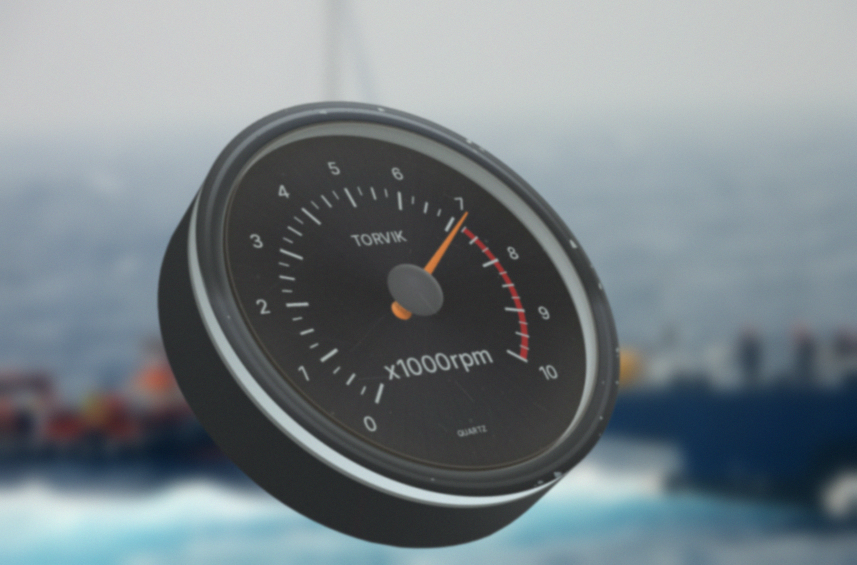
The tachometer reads {"value": 7125, "unit": "rpm"}
